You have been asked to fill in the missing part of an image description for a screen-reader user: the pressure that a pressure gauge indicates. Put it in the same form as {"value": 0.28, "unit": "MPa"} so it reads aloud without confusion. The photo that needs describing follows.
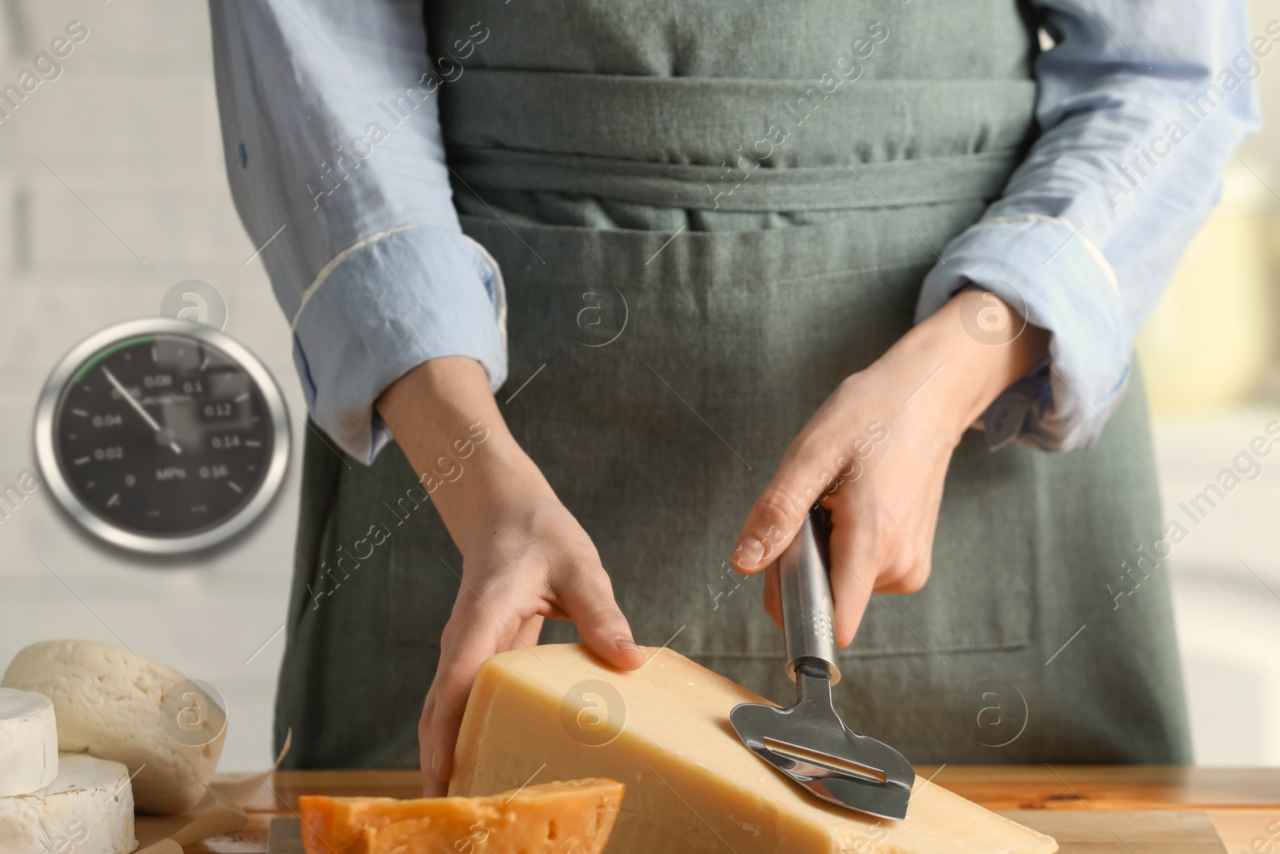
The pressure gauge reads {"value": 0.06, "unit": "MPa"}
